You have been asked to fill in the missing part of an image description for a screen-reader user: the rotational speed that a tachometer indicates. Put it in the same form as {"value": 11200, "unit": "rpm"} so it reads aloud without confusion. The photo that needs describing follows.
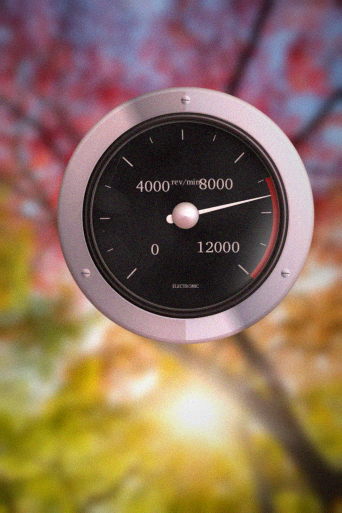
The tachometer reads {"value": 9500, "unit": "rpm"}
